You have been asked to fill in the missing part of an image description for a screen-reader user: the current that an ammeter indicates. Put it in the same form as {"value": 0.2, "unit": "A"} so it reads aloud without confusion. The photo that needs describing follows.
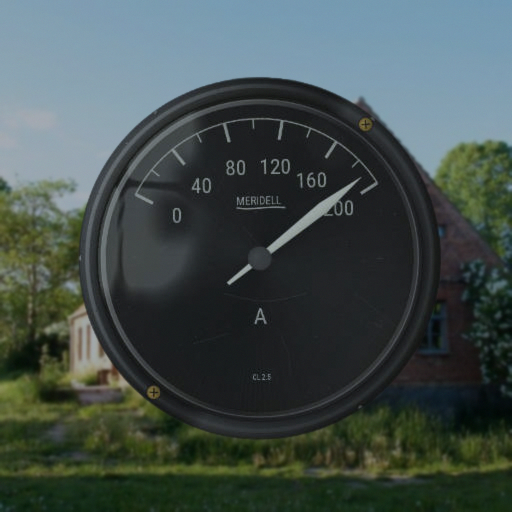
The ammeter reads {"value": 190, "unit": "A"}
